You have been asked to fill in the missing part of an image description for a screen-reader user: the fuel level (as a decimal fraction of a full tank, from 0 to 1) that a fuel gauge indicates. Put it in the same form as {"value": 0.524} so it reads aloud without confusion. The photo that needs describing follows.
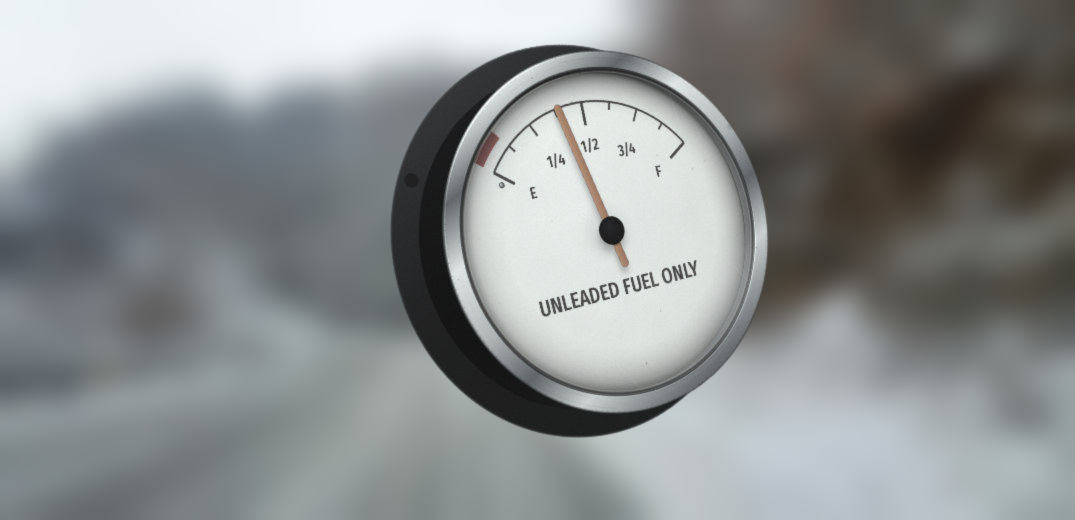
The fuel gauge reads {"value": 0.375}
